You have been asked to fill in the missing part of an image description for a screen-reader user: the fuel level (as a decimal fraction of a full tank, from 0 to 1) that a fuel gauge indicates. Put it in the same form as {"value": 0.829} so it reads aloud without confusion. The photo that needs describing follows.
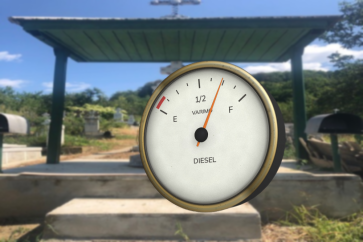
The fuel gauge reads {"value": 0.75}
